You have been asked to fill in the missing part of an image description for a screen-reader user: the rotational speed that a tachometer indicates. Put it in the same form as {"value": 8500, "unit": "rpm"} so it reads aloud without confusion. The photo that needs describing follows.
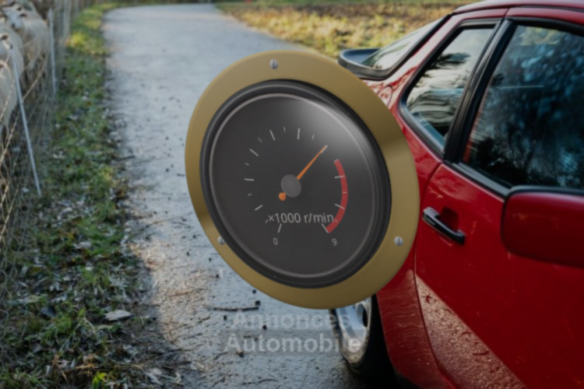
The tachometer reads {"value": 6000, "unit": "rpm"}
